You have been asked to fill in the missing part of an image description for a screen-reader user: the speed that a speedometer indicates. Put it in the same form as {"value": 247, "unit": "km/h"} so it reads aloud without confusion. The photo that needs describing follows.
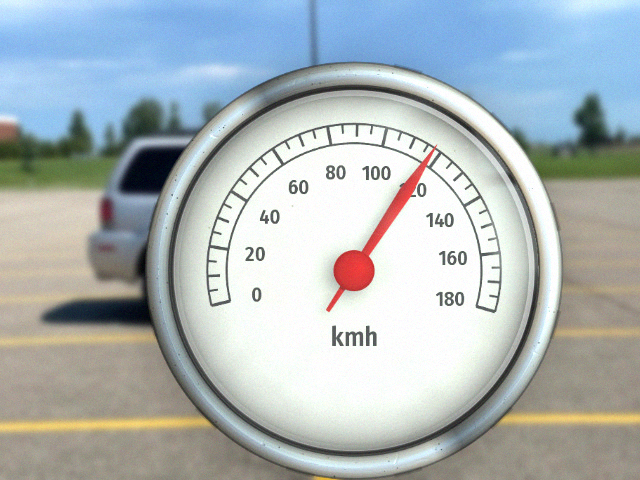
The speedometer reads {"value": 117.5, "unit": "km/h"}
